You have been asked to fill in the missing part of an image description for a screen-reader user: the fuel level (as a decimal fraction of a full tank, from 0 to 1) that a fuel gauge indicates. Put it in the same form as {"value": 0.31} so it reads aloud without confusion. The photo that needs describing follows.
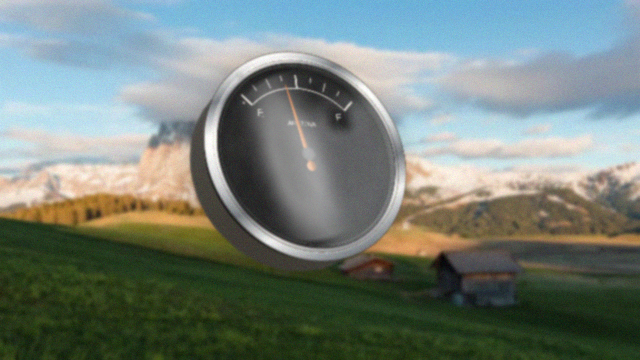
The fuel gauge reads {"value": 0.375}
